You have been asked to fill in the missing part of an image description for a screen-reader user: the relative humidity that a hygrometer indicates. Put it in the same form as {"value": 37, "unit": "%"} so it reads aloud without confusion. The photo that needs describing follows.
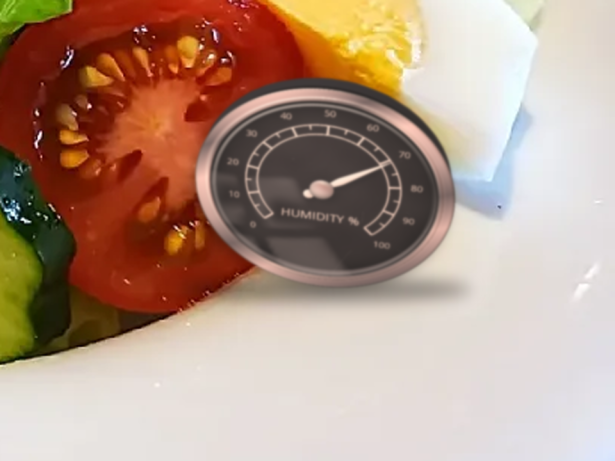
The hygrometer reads {"value": 70, "unit": "%"}
